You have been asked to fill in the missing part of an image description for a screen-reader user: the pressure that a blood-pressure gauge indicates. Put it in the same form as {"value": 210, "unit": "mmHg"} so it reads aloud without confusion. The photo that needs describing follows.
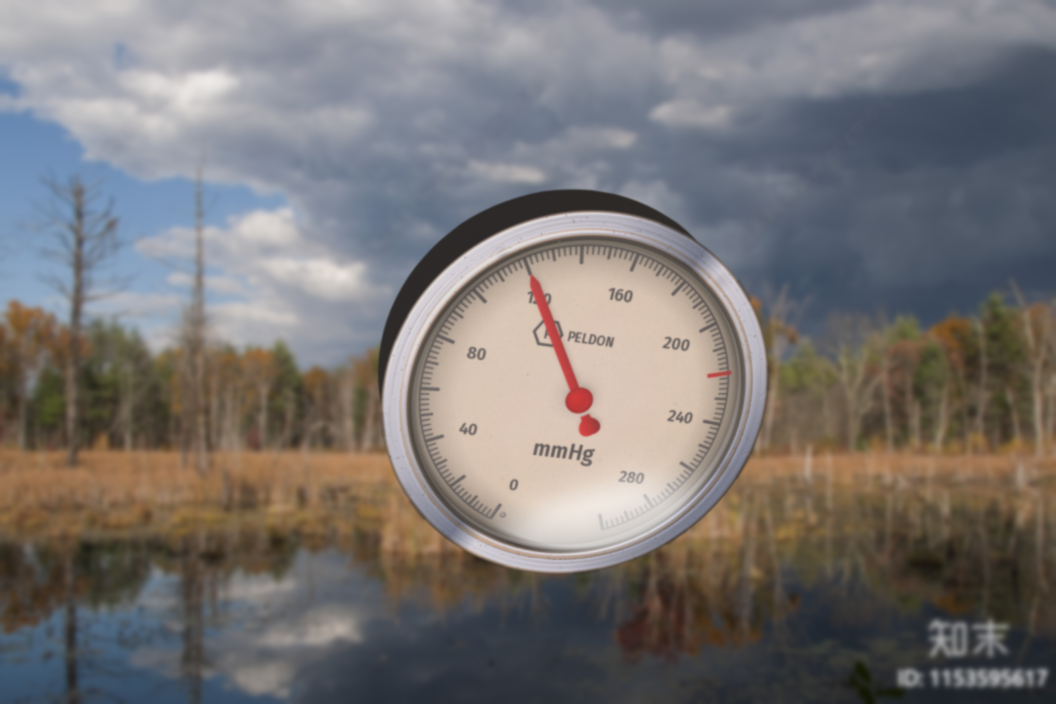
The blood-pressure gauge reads {"value": 120, "unit": "mmHg"}
